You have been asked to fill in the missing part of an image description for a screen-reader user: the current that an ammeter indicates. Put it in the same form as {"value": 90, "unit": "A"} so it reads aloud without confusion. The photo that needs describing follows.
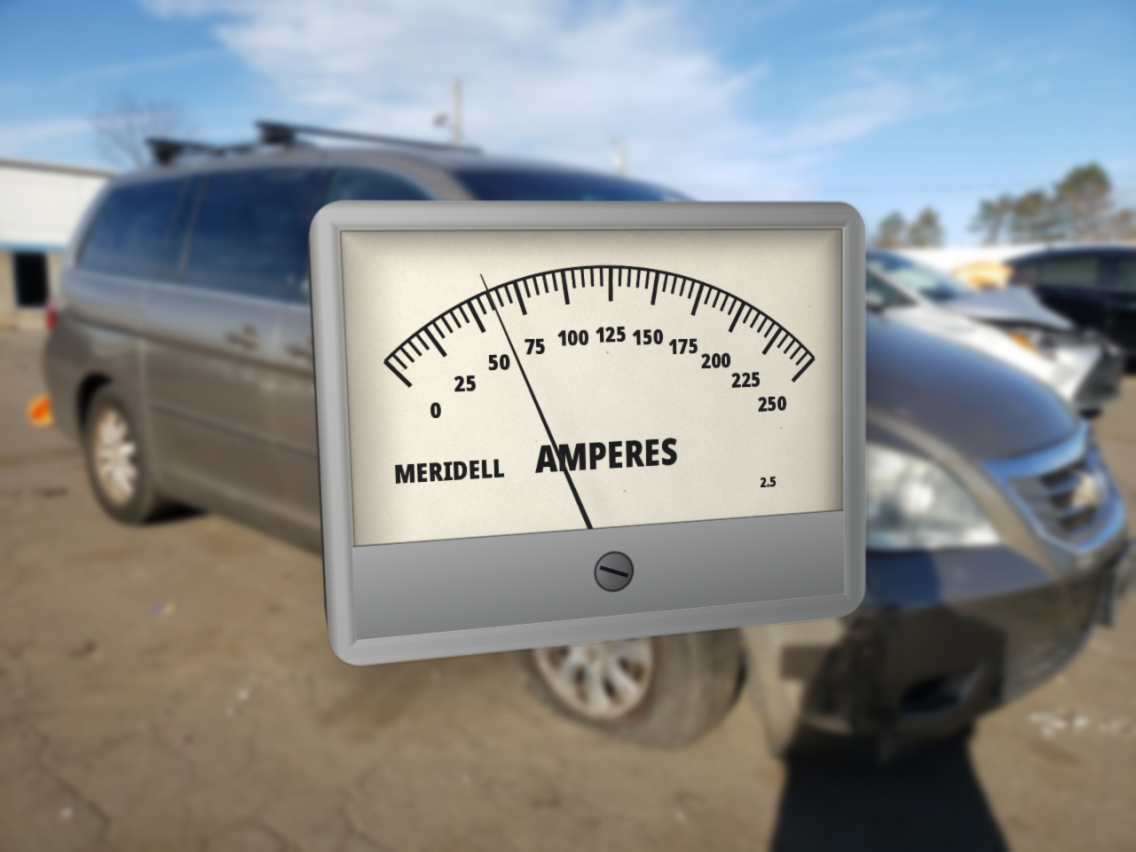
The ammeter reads {"value": 60, "unit": "A"}
